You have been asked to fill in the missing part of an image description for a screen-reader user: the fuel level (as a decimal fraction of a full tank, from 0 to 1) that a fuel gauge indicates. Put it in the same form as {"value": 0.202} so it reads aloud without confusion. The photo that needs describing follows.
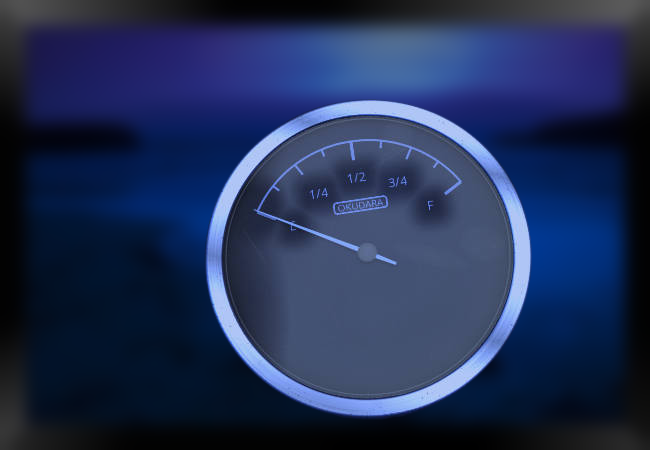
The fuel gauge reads {"value": 0}
